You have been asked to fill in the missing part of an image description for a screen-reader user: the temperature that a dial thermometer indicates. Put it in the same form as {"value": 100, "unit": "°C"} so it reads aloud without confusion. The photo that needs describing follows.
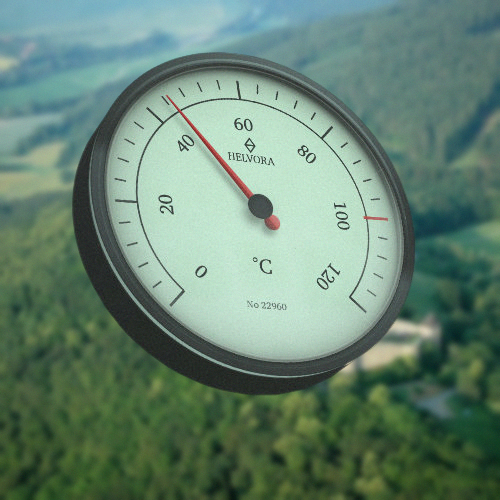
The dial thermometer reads {"value": 44, "unit": "°C"}
